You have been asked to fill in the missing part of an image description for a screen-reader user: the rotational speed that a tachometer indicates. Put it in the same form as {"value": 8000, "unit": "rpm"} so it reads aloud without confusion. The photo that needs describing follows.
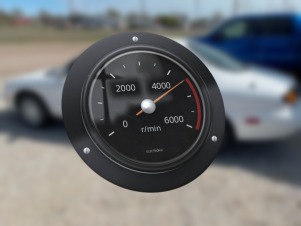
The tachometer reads {"value": 4500, "unit": "rpm"}
